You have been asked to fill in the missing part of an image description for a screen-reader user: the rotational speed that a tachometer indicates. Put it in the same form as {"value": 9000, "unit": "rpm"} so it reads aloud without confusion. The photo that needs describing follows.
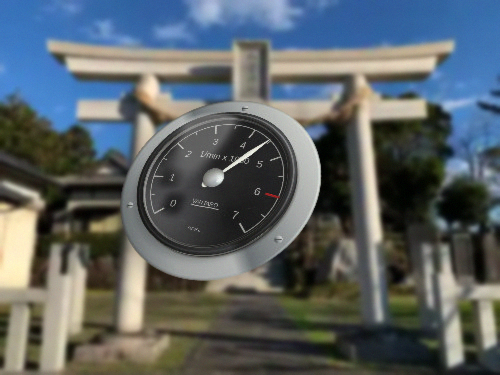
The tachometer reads {"value": 4500, "unit": "rpm"}
